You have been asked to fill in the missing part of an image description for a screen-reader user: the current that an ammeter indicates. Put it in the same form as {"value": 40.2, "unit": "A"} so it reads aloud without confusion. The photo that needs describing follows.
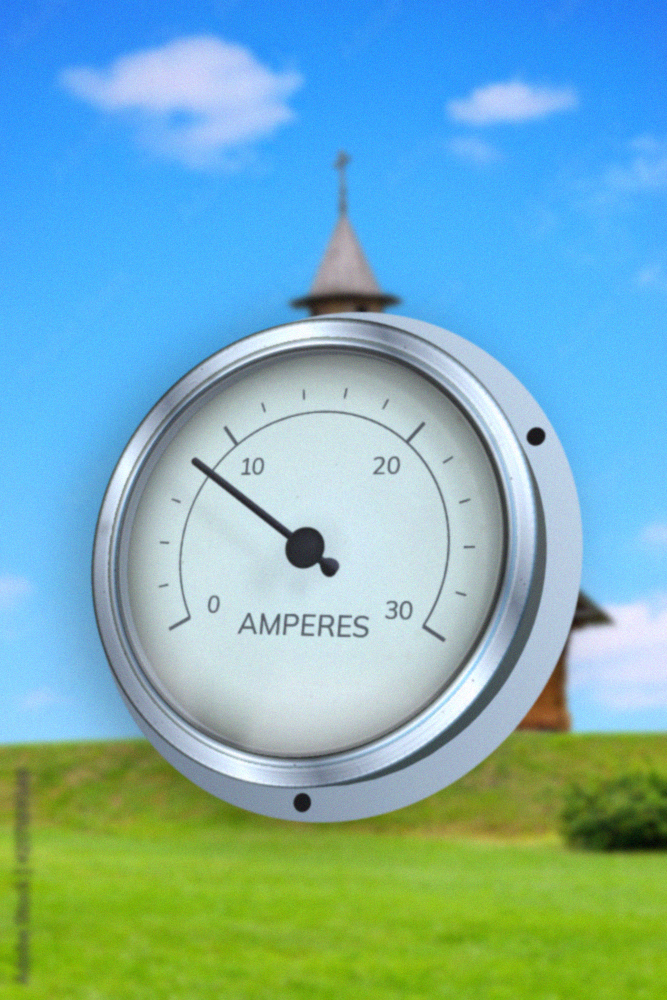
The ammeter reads {"value": 8, "unit": "A"}
